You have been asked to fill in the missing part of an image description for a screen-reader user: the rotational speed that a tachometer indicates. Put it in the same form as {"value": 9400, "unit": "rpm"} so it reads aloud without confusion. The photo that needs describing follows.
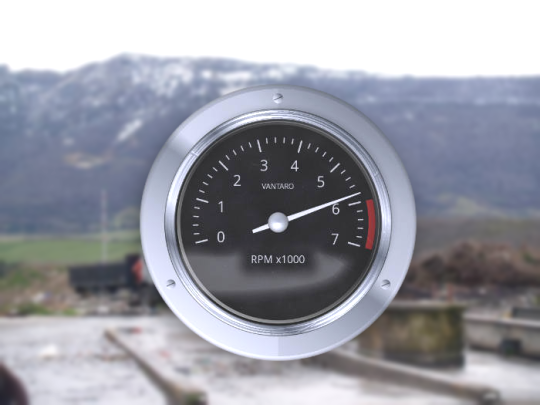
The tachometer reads {"value": 5800, "unit": "rpm"}
